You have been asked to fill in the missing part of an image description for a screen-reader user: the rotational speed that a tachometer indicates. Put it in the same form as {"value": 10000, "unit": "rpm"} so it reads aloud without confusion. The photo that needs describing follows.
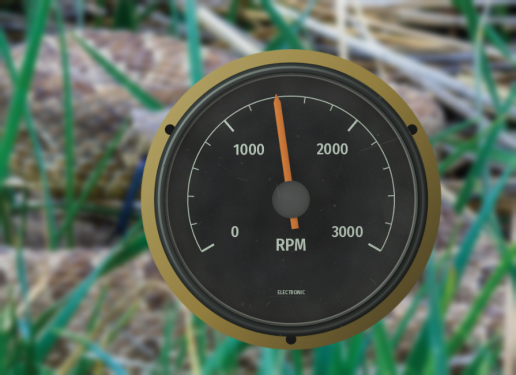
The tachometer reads {"value": 1400, "unit": "rpm"}
